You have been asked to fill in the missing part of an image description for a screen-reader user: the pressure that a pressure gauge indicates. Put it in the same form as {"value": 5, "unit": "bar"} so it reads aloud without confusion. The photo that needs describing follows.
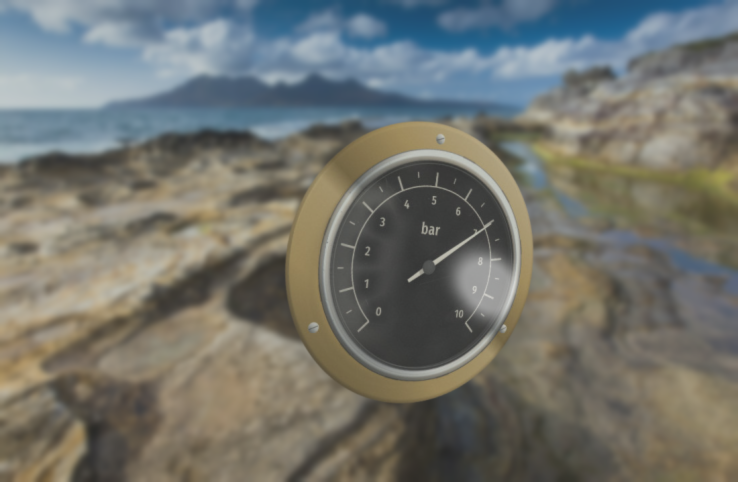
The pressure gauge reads {"value": 7, "unit": "bar"}
